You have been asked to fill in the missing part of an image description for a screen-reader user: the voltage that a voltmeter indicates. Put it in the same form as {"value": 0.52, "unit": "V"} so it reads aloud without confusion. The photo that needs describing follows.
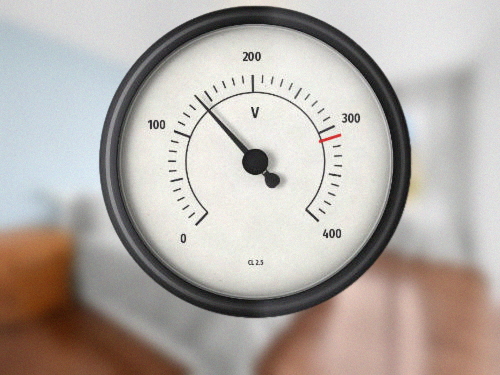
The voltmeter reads {"value": 140, "unit": "V"}
